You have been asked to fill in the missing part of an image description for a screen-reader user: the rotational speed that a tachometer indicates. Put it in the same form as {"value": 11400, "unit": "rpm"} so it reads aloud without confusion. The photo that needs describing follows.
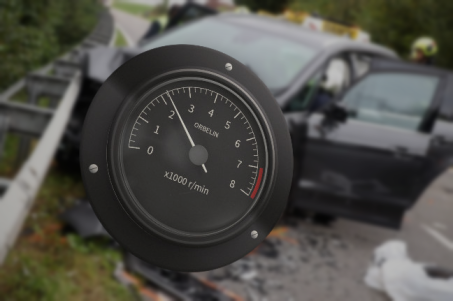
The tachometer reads {"value": 2200, "unit": "rpm"}
